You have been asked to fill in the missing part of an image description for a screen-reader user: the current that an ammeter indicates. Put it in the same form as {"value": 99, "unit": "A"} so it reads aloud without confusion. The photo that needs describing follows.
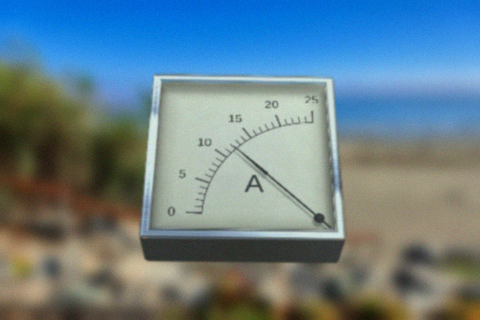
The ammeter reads {"value": 12, "unit": "A"}
